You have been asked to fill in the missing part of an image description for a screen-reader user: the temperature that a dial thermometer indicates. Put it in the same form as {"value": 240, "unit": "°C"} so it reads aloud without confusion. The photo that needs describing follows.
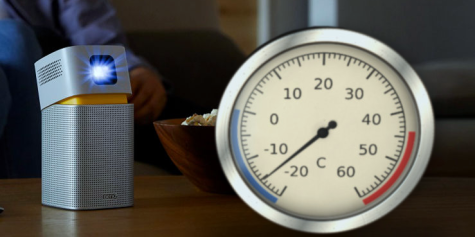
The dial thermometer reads {"value": -15, "unit": "°C"}
